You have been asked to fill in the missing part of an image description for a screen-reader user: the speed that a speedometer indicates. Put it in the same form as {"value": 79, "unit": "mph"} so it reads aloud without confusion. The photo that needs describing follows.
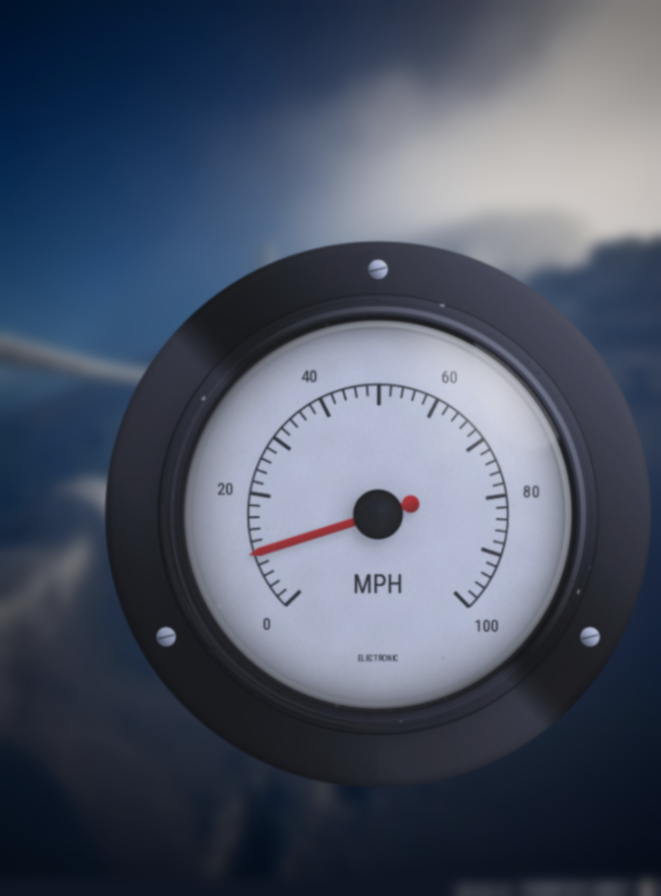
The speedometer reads {"value": 10, "unit": "mph"}
